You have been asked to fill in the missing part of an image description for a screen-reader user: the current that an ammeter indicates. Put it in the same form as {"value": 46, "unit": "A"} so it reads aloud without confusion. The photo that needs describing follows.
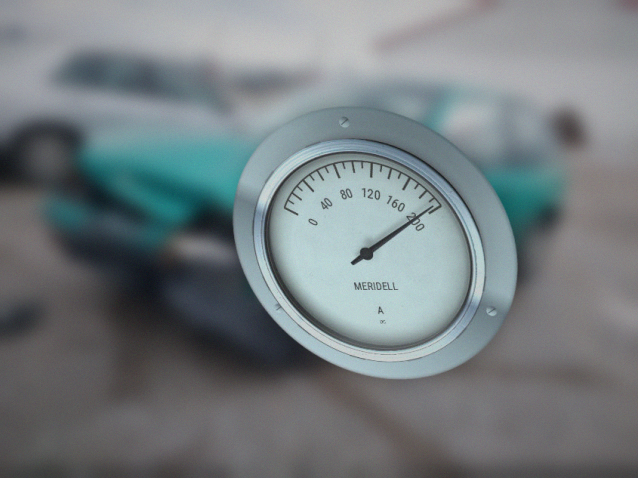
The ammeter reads {"value": 195, "unit": "A"}
